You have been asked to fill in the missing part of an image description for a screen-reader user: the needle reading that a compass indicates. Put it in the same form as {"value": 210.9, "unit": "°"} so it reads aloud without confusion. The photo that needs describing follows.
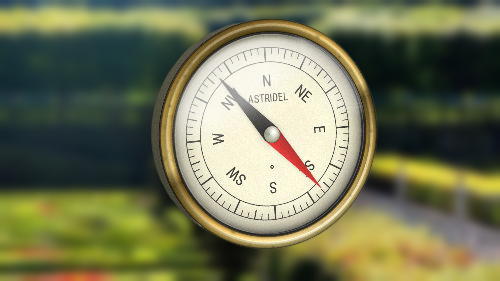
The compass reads {"value": 140, "unit": "°"}
